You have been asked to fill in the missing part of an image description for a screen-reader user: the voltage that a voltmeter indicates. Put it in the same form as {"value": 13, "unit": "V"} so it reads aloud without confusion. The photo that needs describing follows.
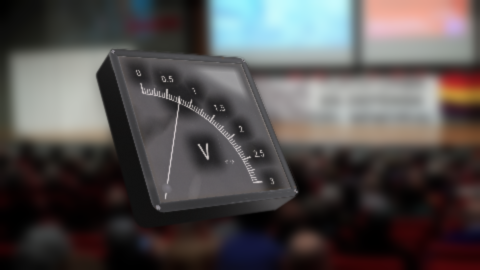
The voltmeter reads {"value": 0.75, "unit": "V"}
